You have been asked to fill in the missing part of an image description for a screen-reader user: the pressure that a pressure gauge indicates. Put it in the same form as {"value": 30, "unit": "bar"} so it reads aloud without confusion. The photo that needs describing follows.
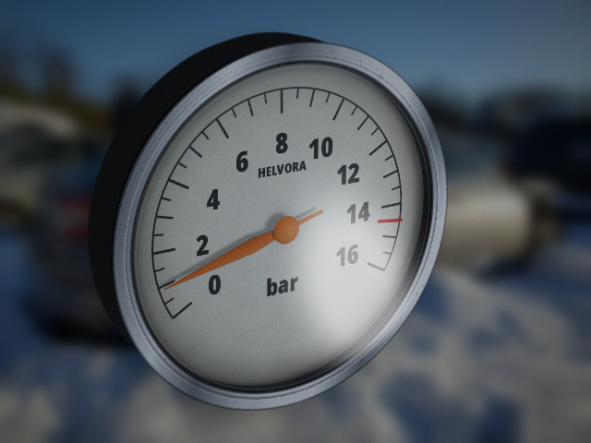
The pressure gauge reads {"value": 1, "unit": "bar"}
